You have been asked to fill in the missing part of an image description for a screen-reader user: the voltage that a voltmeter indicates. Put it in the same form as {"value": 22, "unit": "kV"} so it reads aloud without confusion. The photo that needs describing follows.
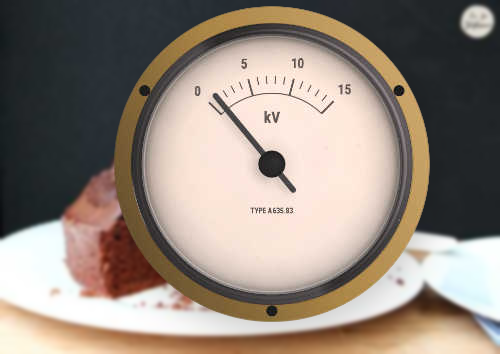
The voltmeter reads {"value": 1, "unit": "kV"}
